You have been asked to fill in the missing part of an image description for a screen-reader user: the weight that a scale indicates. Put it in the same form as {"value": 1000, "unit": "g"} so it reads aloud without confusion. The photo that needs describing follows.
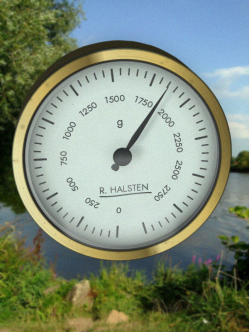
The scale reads {"value": 1850, "unit": "g"}
